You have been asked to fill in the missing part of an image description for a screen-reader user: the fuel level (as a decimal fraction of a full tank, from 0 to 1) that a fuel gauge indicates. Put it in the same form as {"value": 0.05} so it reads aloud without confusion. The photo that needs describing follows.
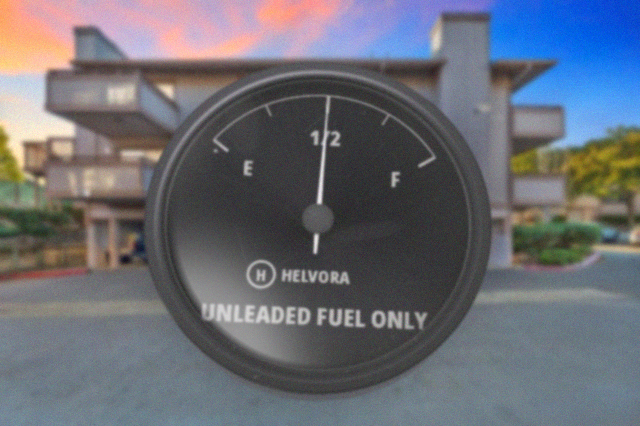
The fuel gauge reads {"value": 0.5}
